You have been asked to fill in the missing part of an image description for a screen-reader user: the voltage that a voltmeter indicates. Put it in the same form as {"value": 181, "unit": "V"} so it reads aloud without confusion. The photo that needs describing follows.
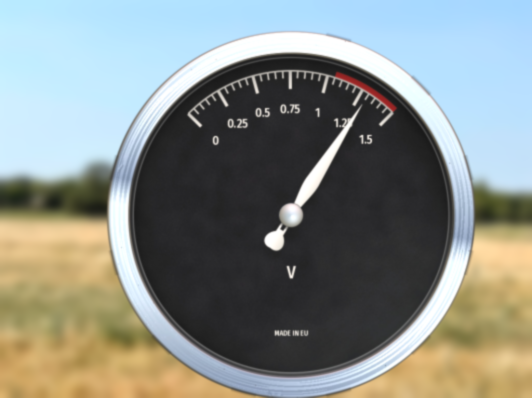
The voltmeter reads {"value": 1.3, "unit": "V"}
